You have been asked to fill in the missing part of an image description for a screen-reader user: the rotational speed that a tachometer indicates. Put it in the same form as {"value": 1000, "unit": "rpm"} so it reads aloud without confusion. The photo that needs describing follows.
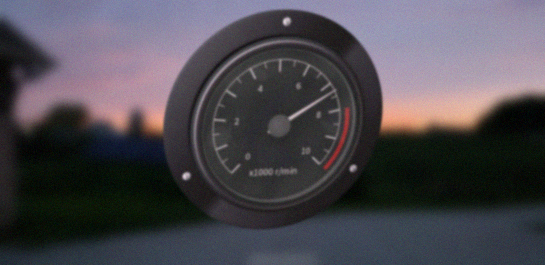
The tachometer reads {"value": 7250, "unit": "rpm"}
